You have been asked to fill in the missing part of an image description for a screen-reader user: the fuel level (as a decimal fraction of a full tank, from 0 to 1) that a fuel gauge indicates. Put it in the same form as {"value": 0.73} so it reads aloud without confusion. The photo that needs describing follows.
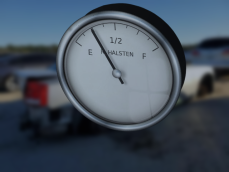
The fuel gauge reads {"value": 0.25}
